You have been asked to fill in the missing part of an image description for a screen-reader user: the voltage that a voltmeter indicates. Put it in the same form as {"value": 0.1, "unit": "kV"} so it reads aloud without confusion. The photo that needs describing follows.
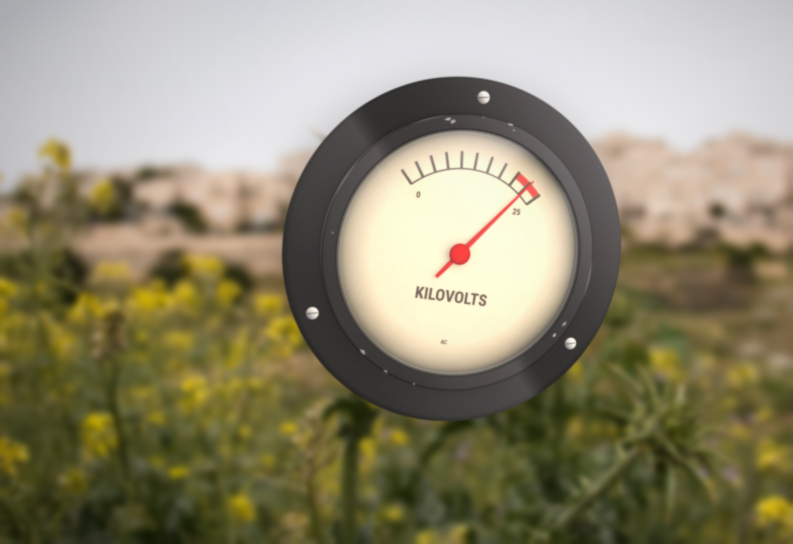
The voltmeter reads {"value": 22.5, "unit": "kV"}
